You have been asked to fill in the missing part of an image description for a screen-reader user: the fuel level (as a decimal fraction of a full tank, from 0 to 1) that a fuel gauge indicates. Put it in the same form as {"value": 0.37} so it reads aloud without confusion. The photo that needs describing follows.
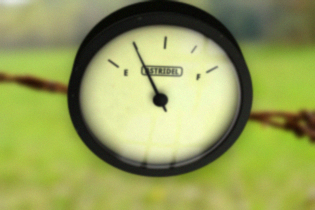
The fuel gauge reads {"value": 0.25}
